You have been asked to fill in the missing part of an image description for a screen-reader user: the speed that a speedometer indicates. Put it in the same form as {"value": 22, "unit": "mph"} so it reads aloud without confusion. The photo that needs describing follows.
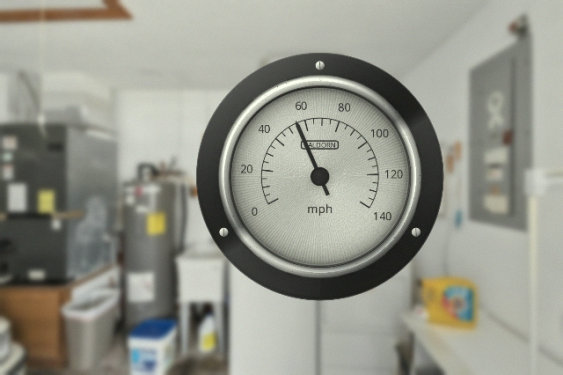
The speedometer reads {"value": 55, "unit": "mph"}
